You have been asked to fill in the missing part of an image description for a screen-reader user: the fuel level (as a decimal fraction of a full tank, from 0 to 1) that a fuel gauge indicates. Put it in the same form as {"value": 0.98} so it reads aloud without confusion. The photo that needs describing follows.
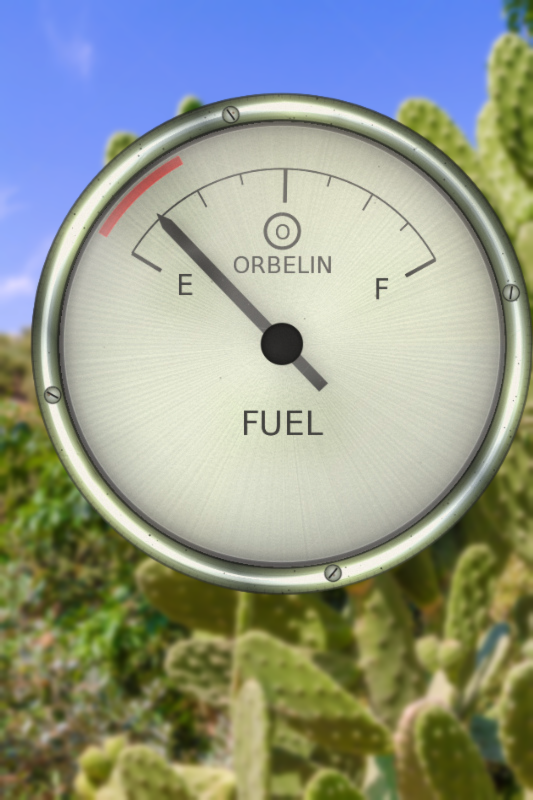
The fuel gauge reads {"value": 0.125}
